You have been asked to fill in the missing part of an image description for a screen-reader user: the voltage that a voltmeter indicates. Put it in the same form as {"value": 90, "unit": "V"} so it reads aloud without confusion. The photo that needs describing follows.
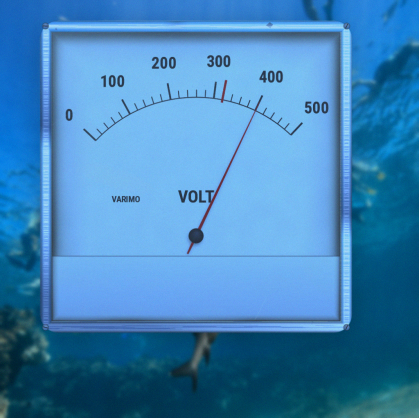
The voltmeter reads {"value": 400, "unit": "V"}
